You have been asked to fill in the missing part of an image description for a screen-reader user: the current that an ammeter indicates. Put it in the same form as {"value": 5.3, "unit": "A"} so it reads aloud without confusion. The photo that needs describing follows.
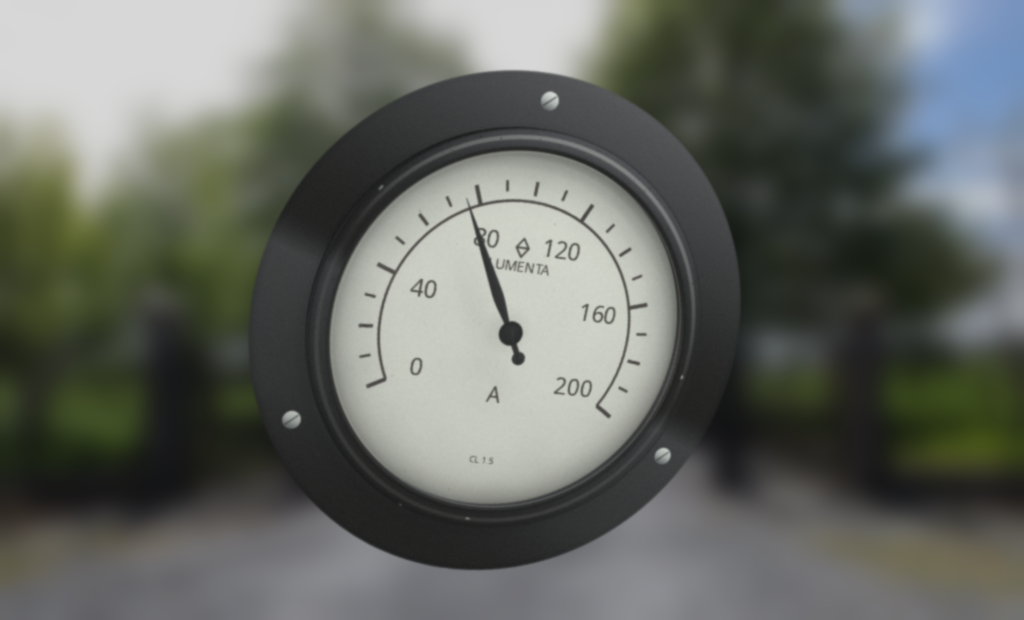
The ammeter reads {"value": 75, "unit": "A"}
